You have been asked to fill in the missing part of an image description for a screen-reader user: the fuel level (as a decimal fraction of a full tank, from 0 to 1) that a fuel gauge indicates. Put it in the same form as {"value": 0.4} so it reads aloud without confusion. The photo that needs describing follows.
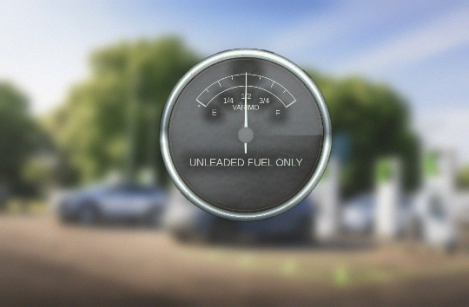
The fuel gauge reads {"value": 0.5}
